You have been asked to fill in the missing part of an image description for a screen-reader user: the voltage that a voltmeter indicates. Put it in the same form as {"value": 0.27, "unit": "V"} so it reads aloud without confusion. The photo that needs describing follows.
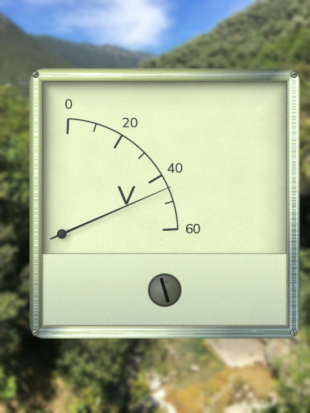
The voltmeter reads {"value": 45, "unit": "V"}
